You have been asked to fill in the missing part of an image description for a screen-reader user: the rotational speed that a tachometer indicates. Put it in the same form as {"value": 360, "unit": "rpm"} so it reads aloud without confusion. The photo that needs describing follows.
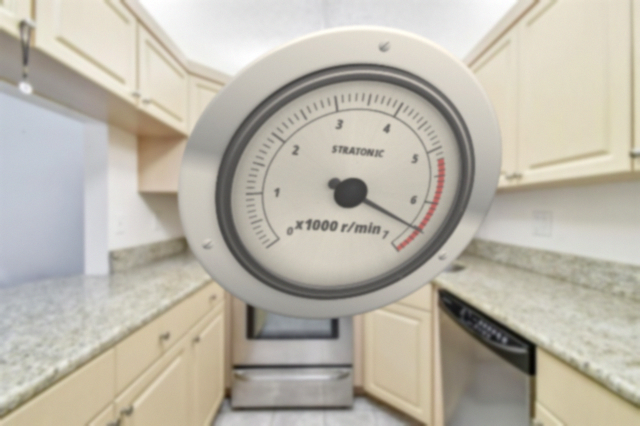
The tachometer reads {"value": 6500, "unit": "rpm"}
